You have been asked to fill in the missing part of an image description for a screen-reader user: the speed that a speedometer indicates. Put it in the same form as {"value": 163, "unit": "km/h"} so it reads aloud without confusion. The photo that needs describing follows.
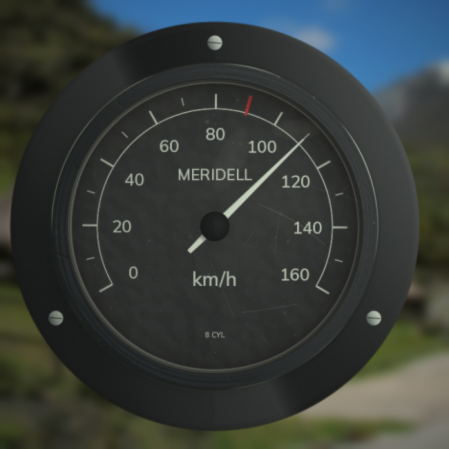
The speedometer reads {"value": 110, "unit": "km/h"}
